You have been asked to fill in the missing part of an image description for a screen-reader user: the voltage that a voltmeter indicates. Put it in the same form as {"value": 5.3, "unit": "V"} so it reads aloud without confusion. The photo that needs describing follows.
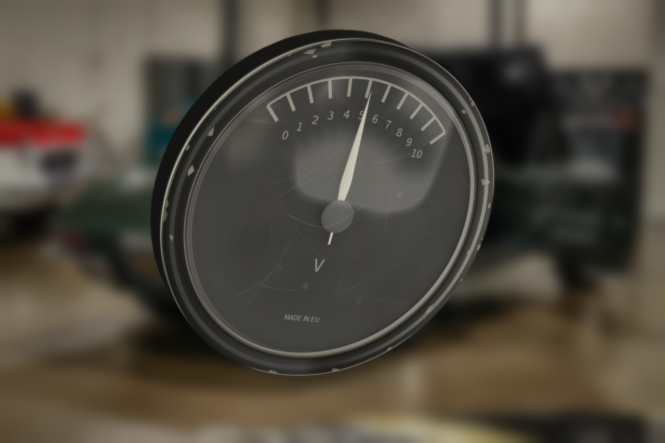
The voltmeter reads {"value": 5, "unit": "V"}
